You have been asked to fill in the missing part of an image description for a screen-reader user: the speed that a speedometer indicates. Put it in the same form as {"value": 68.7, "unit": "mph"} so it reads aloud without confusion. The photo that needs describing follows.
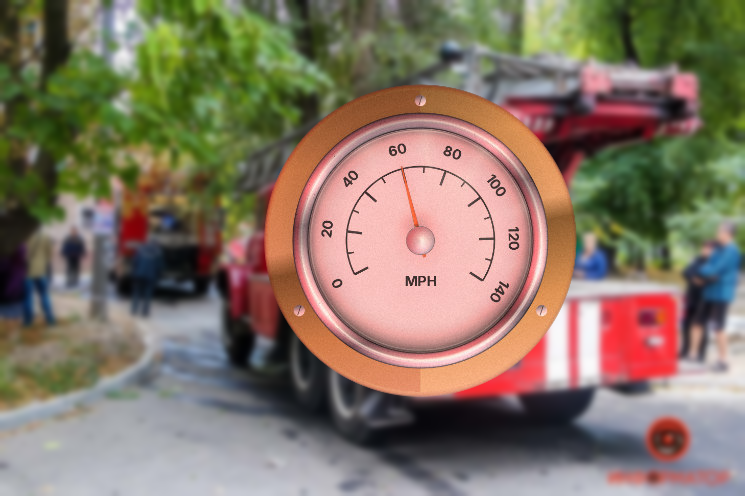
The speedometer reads {"value": 60, "unit": "mph"}
